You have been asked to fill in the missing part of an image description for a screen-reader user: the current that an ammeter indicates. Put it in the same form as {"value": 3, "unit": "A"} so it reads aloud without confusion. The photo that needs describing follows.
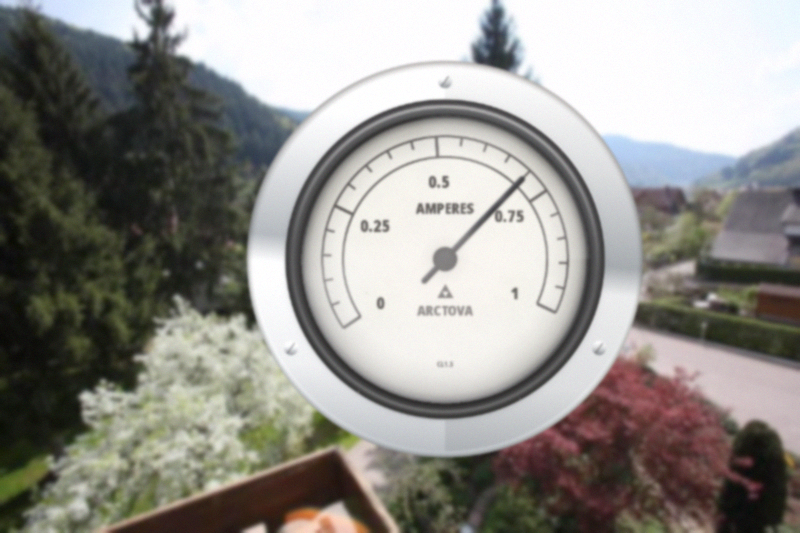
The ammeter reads {"value": 0.7, "unit": "A"}
